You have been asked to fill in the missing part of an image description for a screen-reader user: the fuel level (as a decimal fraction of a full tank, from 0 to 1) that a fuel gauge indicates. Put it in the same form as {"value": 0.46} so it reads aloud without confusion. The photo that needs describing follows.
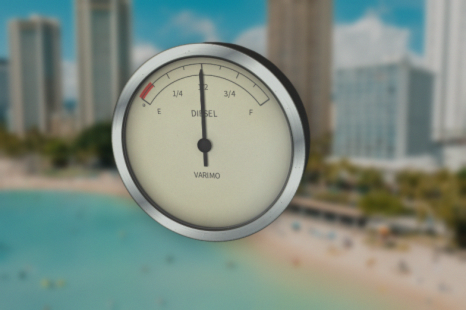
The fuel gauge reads {"value": 0.5}
